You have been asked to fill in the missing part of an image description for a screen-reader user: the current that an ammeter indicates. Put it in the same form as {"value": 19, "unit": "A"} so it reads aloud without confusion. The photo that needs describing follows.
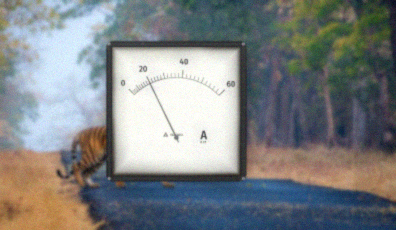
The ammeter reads {"value": 20, "unit": "A"}
